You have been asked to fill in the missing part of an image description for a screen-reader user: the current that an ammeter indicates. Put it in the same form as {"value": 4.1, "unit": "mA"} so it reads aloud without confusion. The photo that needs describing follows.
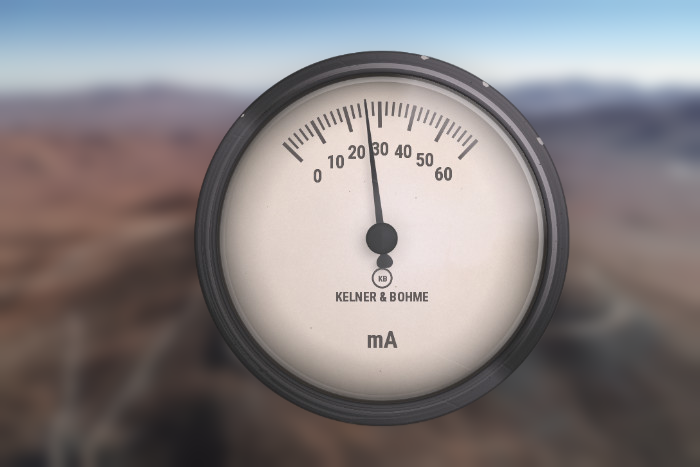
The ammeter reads {"value": 26, "unit": "mA"}
